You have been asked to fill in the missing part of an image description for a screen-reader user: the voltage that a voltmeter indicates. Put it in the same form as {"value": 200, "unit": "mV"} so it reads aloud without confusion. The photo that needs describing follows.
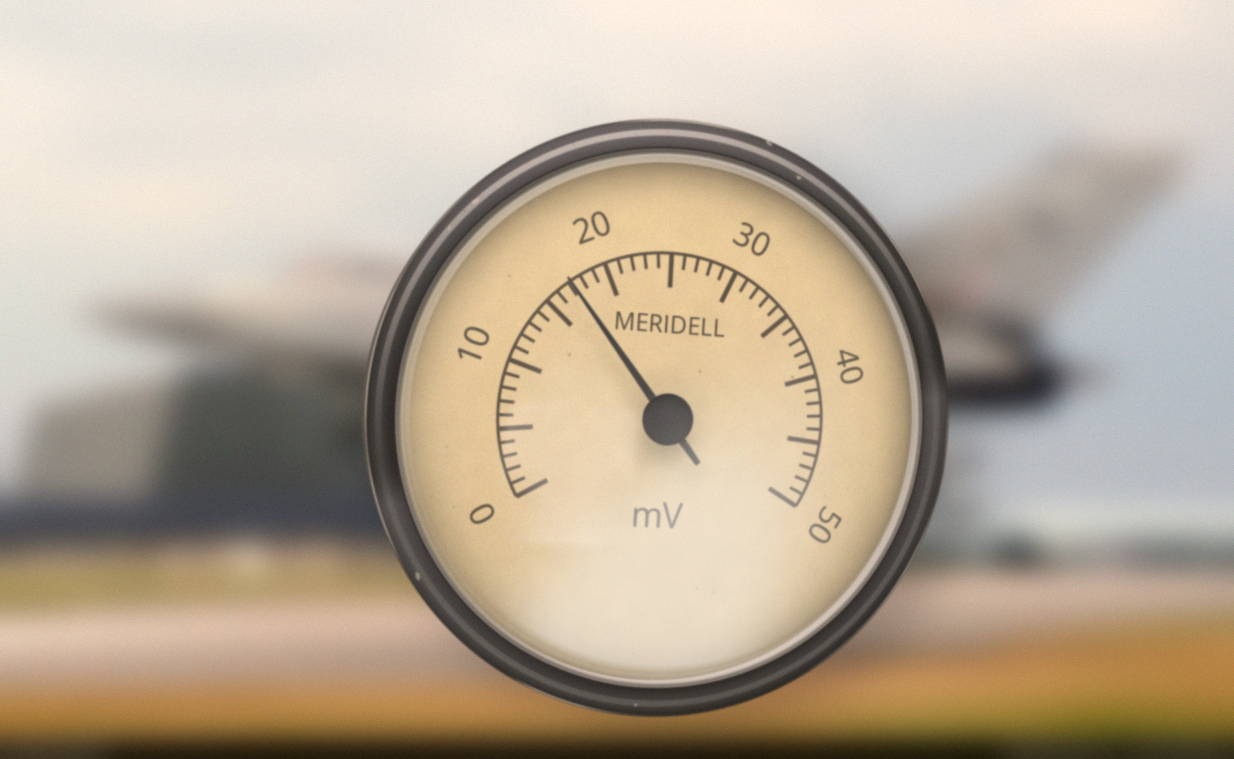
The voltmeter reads {"value": 17, "unit": "mV"}
